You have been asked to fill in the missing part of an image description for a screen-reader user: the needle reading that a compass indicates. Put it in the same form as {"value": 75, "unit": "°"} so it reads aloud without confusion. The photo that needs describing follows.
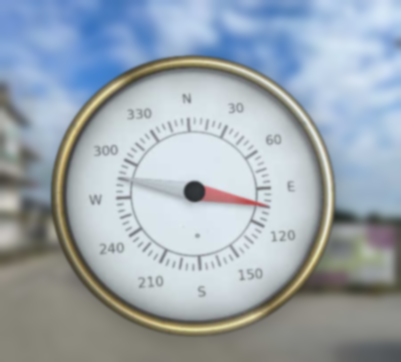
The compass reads {"value": 105, "unit": "°"}
